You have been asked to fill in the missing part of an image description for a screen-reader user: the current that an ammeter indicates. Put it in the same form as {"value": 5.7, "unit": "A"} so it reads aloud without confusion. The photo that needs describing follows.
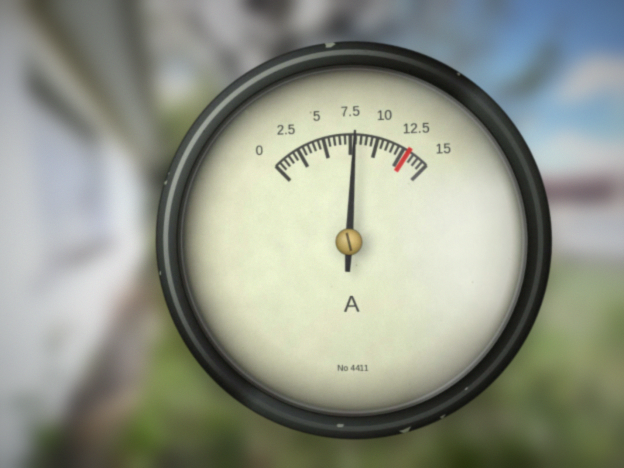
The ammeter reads {"value": 8, "unit": "A"}
